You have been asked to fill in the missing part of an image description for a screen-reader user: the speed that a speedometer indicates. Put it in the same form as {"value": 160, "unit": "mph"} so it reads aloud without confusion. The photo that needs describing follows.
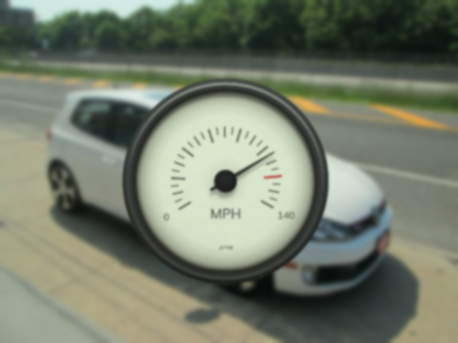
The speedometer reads {"value": 105, "unit": "mph"}
